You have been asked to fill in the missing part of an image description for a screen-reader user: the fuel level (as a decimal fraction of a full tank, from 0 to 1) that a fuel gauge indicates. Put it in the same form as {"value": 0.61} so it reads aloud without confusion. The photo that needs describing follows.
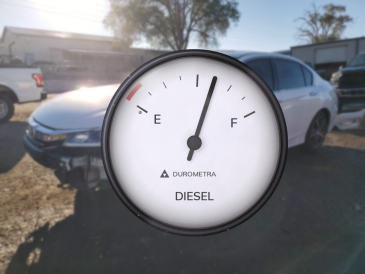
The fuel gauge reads {"value": 0.625}
